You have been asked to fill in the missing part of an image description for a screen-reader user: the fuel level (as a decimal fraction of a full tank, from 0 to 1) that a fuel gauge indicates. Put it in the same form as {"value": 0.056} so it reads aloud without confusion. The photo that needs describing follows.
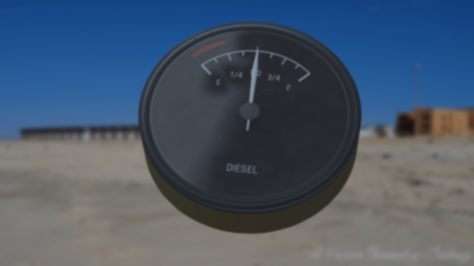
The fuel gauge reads {"value": 0.5}
